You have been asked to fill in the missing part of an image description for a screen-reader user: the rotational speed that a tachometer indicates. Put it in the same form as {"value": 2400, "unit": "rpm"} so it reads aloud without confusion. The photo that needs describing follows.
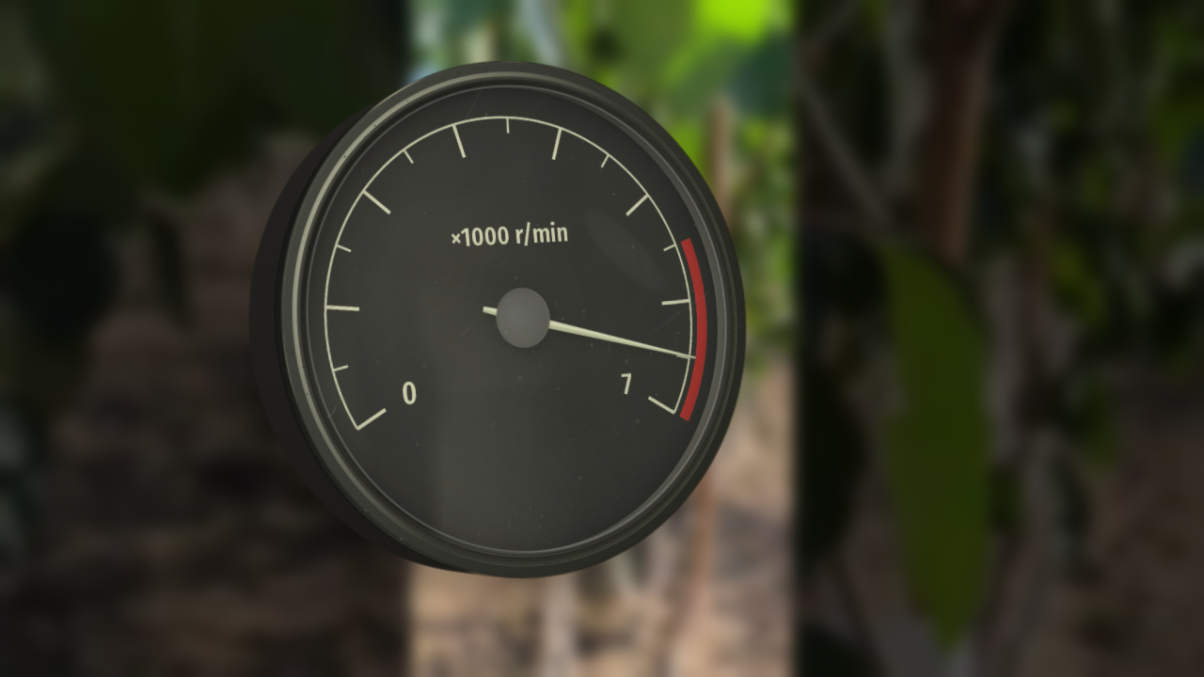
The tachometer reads {"value": 6500, "unit": "rpm"}
